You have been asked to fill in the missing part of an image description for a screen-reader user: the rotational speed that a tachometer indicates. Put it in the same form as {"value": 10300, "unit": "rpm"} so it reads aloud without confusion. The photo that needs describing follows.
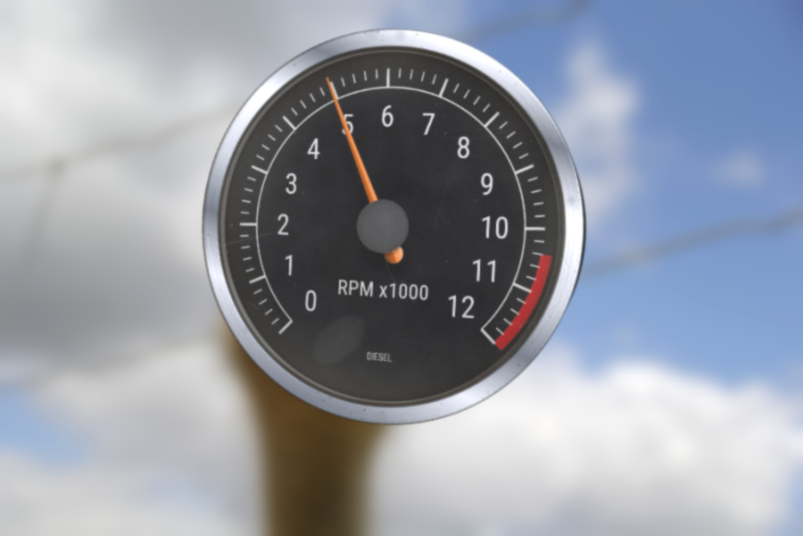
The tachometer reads {"value": 5000, "unit": "rpm"}
